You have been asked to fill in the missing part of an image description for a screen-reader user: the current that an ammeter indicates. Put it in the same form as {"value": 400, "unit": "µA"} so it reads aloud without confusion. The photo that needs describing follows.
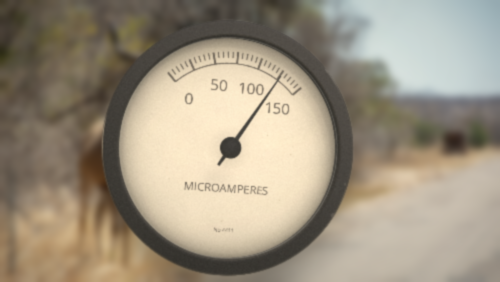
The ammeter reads {"value": 125, "unit": "µA"}
